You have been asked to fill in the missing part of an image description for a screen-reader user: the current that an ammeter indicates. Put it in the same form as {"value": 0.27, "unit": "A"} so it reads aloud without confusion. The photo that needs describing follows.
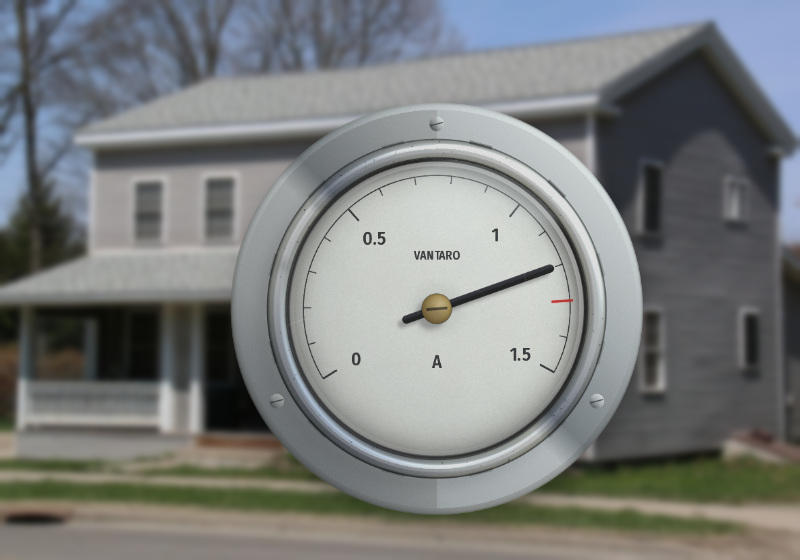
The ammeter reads {"value": 1.2, "unit": "A"}
